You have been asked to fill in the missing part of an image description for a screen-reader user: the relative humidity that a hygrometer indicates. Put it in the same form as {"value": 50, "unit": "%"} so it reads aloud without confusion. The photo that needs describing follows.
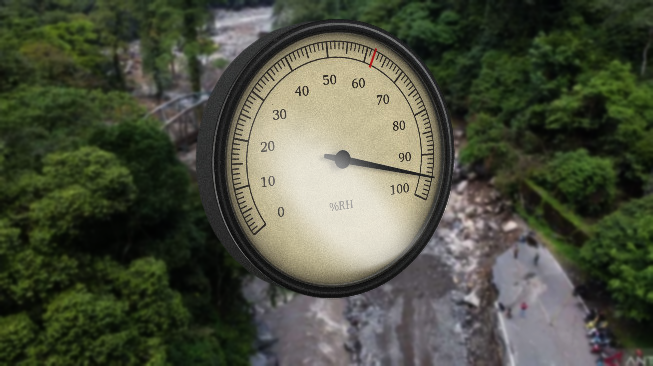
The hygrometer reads {"value": 95, "unit": "%"}
